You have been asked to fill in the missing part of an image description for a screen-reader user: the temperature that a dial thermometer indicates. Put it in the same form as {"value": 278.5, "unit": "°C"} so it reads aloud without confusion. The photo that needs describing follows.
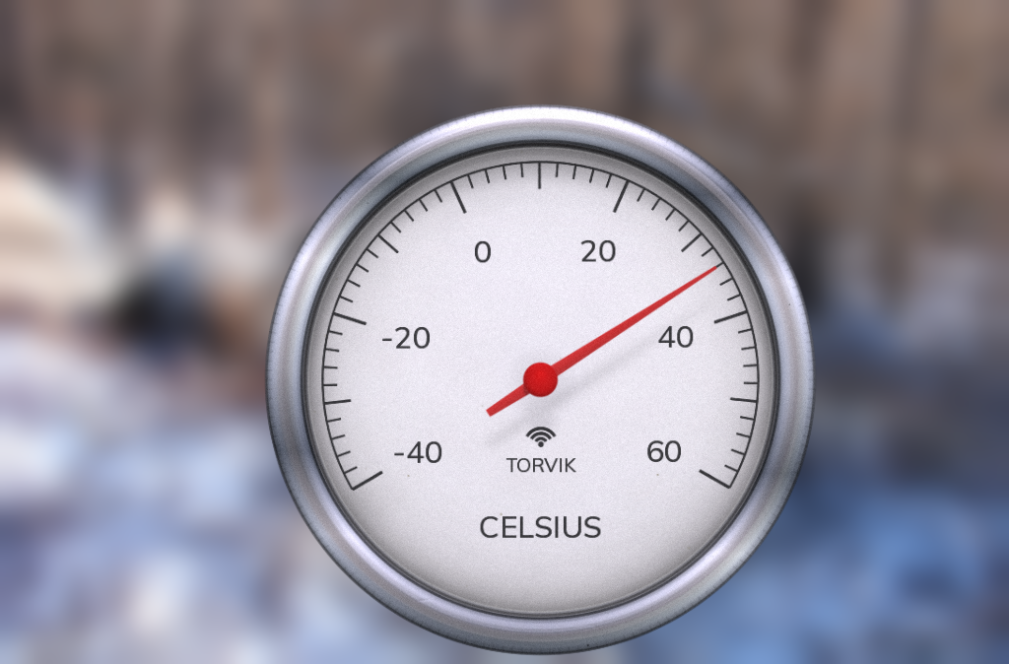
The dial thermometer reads {"value": 34, "unit": "°C"}
